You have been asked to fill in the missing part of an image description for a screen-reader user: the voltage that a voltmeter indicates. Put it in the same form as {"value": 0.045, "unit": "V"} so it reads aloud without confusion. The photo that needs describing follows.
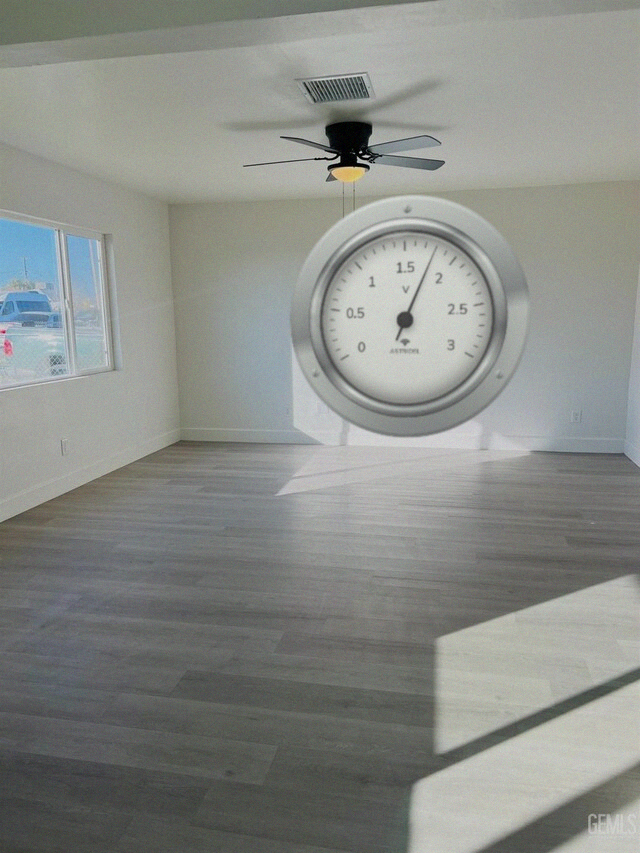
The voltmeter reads {"value": 1.8, "unit": "V"}
